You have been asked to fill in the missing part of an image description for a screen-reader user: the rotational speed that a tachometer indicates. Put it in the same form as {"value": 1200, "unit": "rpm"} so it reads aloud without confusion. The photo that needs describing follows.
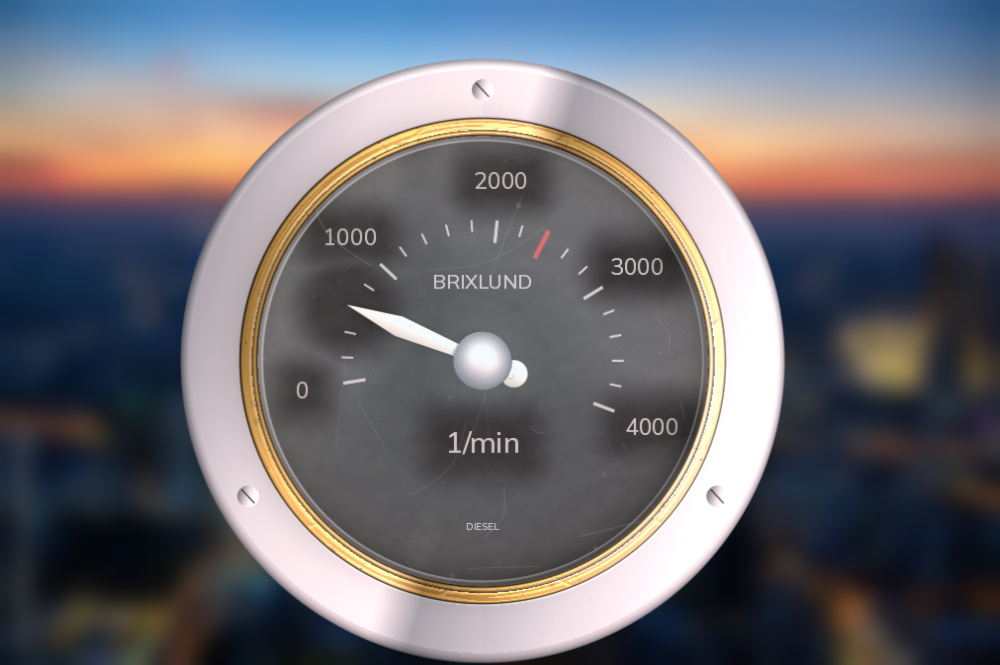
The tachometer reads {"value": 600, "unit": "rpm"}
